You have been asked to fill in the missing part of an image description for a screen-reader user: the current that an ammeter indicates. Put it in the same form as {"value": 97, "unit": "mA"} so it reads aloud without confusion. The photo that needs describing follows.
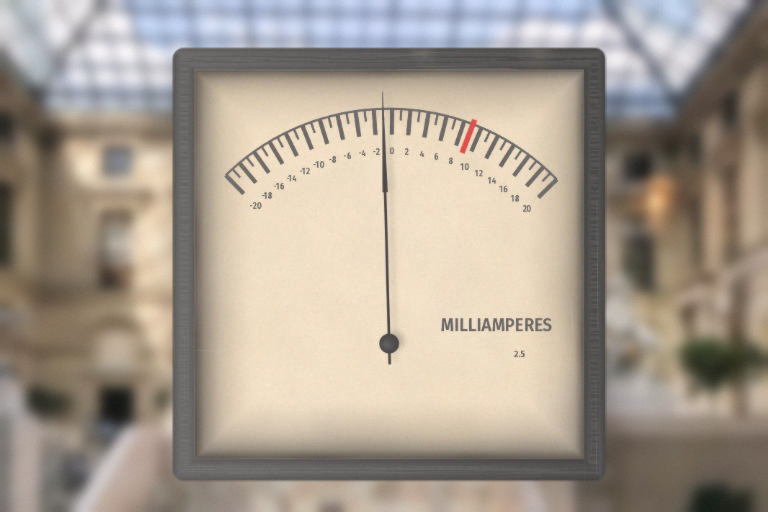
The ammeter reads {"value": -1, "unit": "mA"}
